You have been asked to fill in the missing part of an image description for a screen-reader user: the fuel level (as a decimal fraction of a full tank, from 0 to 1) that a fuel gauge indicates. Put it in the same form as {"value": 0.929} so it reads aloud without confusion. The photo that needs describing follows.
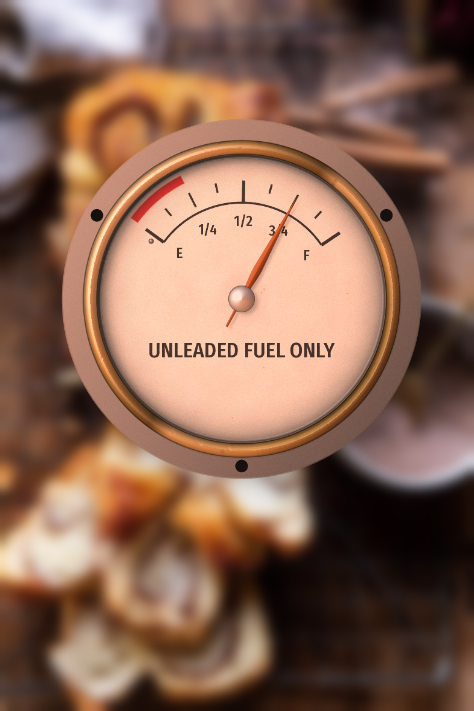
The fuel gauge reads {"value": 0.75}
